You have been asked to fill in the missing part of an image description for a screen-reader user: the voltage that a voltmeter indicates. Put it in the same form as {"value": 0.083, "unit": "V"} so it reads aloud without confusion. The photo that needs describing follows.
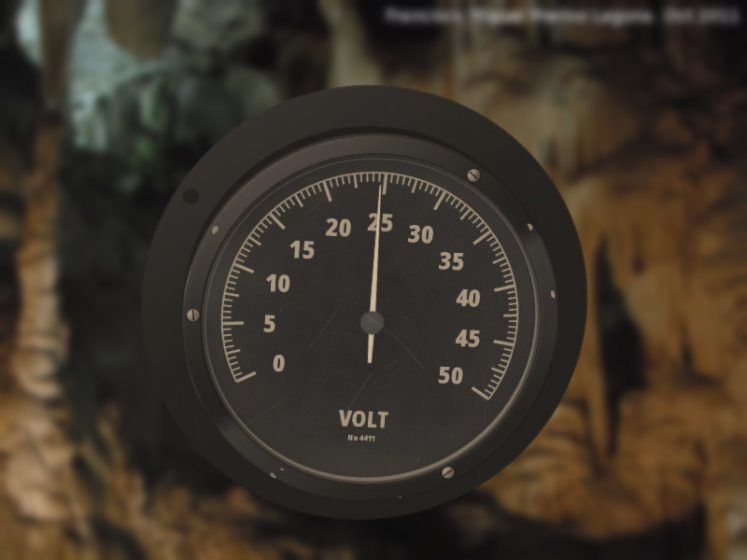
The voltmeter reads {"value": 24.5, "unit": "V"}
